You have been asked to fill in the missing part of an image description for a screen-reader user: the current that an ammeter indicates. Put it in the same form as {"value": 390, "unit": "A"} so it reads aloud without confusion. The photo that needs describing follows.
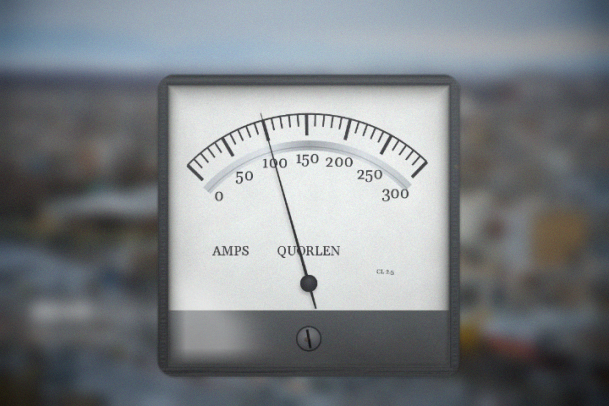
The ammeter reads {"value": 100, "unit": "A"}
